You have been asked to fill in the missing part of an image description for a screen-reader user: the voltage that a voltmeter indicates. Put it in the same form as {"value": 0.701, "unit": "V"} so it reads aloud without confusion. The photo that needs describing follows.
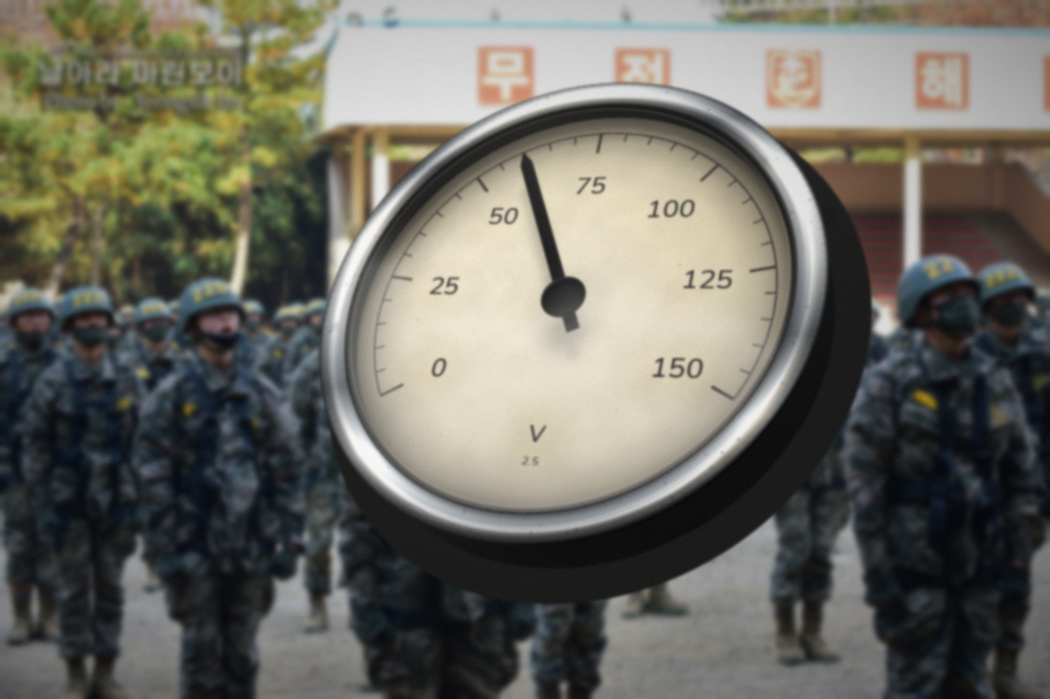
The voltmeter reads {"value": 60, "unit": "V"}
